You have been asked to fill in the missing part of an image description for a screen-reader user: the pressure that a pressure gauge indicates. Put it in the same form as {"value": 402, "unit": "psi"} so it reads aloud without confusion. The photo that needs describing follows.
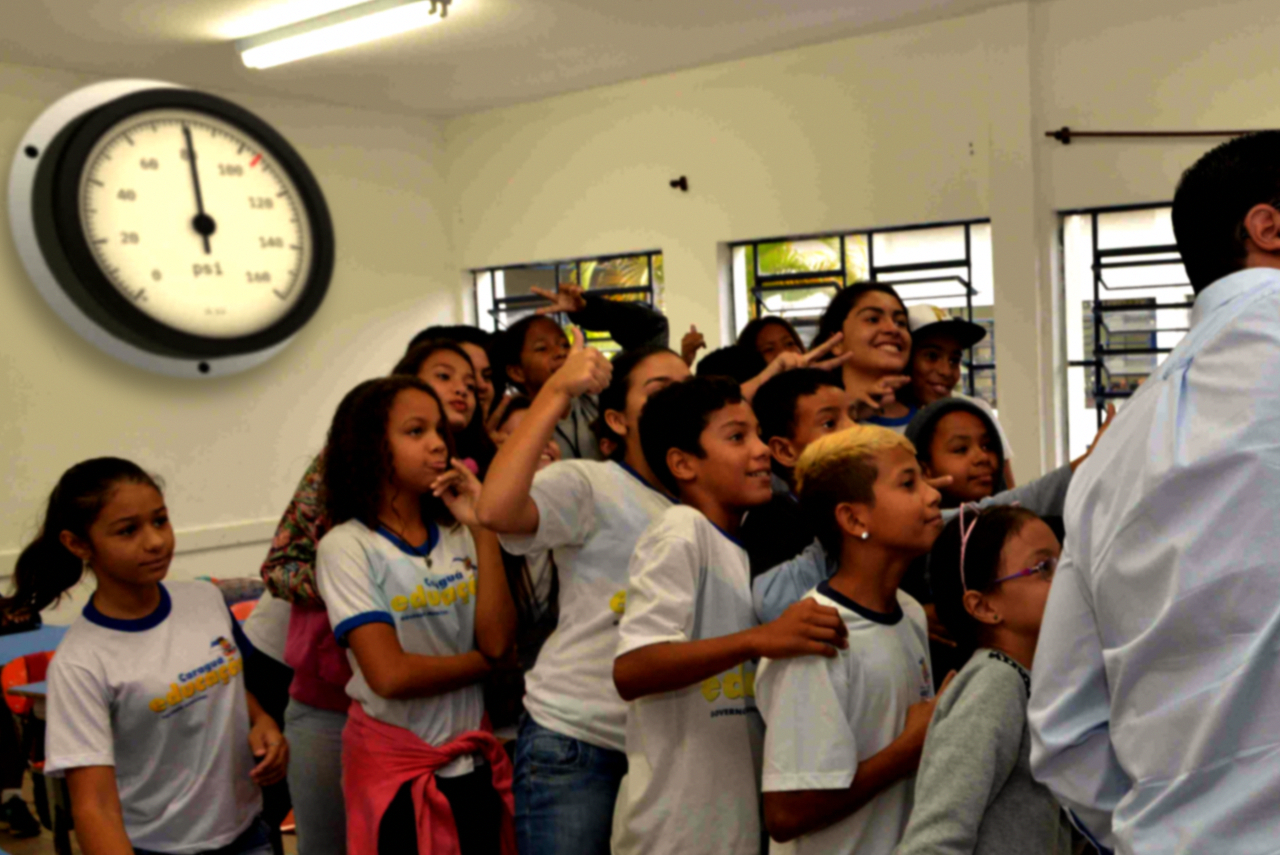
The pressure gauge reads {"value": 80, "unit": "psi"}
